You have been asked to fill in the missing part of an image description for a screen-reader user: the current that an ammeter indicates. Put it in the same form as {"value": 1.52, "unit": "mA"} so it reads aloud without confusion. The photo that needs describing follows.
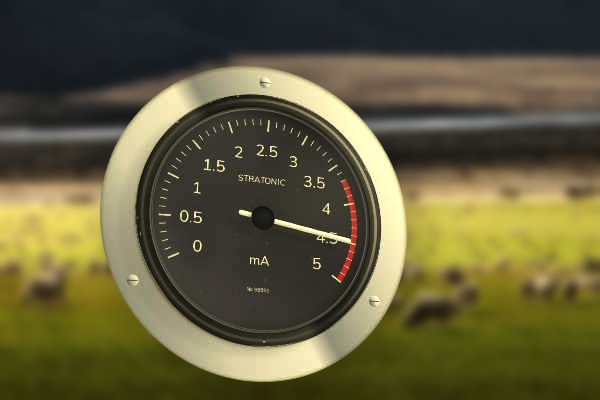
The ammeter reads {"value": 4.5, "unit": "mA"}
